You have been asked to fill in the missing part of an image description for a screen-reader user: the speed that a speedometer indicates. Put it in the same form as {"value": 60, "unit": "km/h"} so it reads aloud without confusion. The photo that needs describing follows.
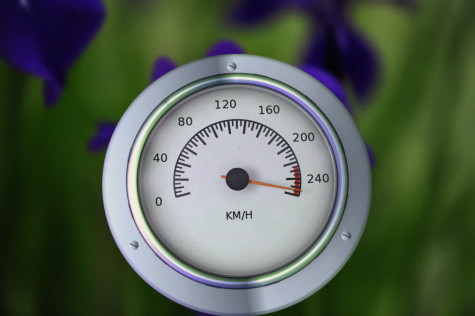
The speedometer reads {"value": 255, "unit": "km/h"}
